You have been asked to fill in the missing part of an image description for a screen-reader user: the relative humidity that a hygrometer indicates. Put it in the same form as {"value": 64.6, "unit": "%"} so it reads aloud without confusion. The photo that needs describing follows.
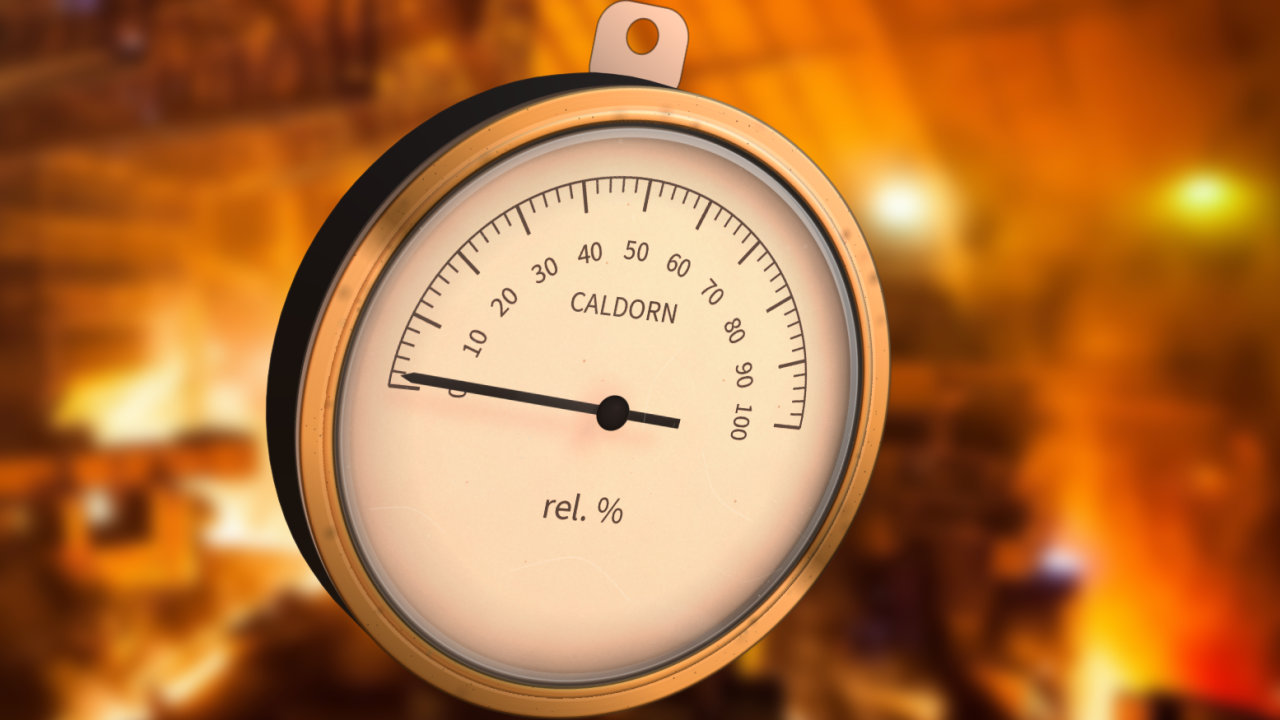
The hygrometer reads {"value": 2, "unit": "%"}
